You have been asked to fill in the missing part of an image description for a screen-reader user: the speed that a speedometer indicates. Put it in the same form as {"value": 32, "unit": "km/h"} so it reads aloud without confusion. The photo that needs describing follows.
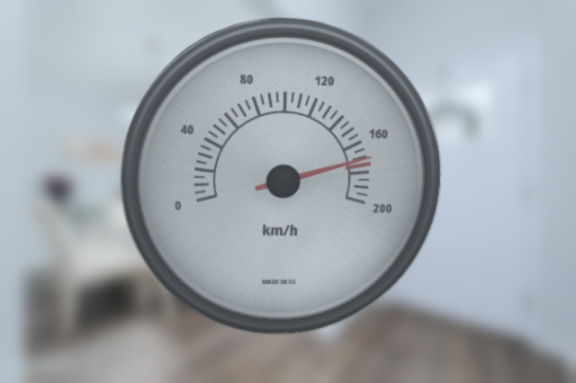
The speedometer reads {"value": 170, "unit": "km/h"}
